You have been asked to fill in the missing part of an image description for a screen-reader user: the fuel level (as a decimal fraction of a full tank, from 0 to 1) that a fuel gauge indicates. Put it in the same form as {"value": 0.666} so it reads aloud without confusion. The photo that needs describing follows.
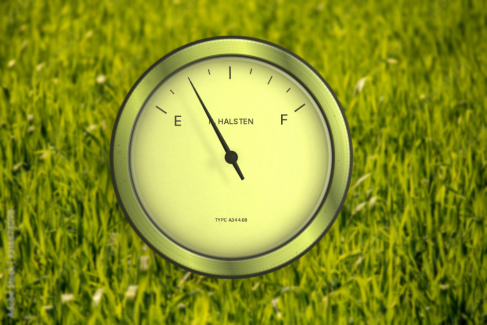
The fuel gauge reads {"value": 0.25}
